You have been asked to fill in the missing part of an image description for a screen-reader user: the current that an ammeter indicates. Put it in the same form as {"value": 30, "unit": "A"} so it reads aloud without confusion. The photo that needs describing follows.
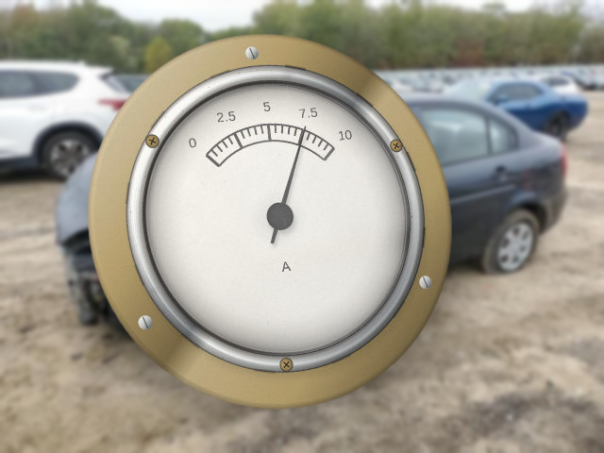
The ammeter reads {"value": 7.5, "unit": "A"}
